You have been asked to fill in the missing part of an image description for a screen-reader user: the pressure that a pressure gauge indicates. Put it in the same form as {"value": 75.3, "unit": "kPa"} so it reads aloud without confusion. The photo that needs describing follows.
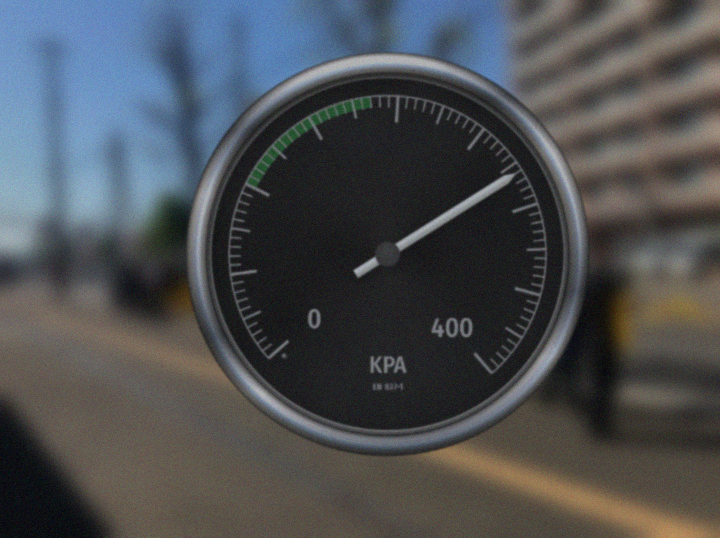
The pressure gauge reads {"value": 280, "unit": "kPa"}
